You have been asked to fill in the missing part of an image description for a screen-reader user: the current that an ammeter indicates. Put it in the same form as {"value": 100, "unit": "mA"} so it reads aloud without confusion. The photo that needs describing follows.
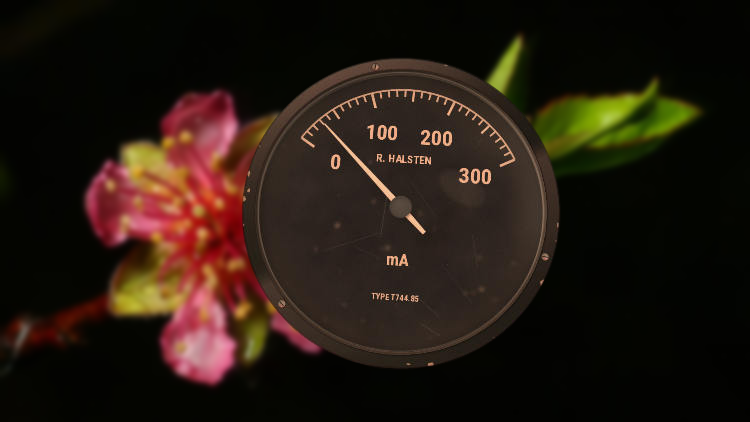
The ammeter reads {"value": 30, "unit": "mA"}
